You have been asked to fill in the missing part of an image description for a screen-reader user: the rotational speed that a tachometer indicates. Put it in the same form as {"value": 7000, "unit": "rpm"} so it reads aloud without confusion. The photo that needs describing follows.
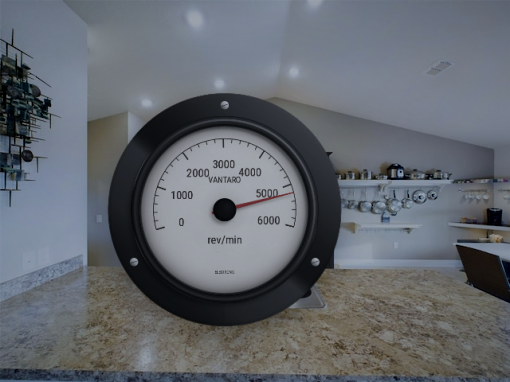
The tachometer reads {"value": 5200, "unit": "rpm"}
